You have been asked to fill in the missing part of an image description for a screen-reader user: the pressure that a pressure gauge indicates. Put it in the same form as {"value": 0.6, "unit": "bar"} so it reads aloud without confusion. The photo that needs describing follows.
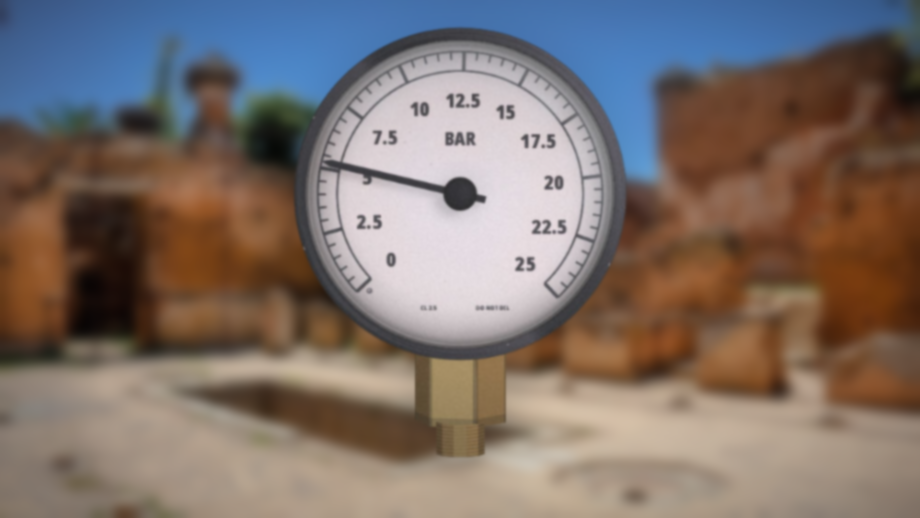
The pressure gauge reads {"value": 5.25, "unit": "bar"}
